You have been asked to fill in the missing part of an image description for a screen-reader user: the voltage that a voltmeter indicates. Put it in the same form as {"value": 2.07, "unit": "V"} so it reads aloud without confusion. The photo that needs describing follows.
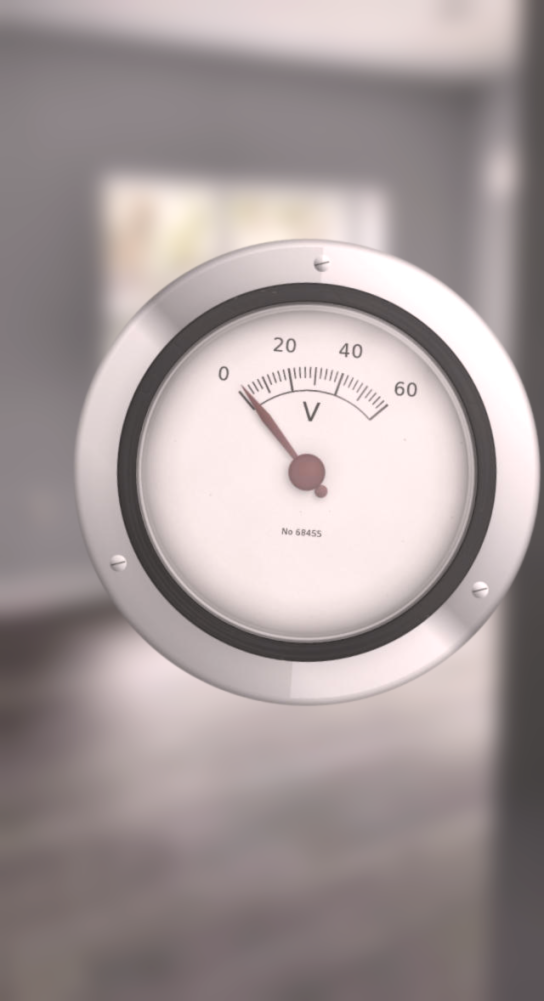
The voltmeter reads {"value": 2, "unit": "V"}
